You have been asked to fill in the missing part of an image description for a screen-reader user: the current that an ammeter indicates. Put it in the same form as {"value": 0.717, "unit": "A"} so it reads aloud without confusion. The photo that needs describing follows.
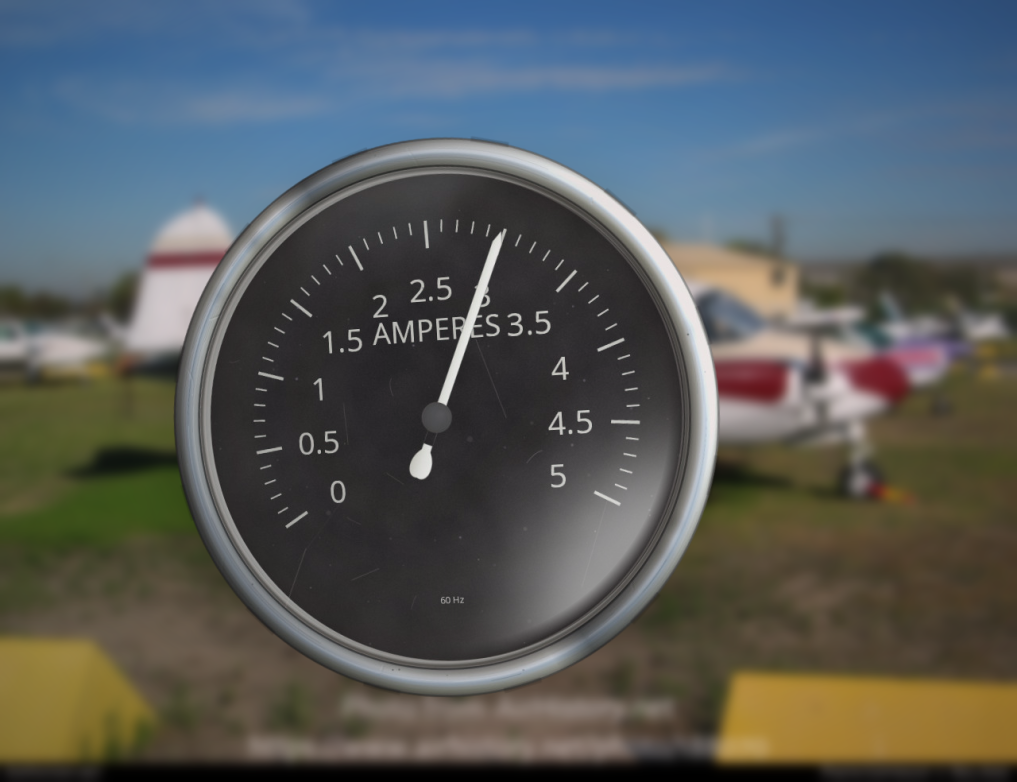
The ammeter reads {"value": 3, "unit": "A"}
